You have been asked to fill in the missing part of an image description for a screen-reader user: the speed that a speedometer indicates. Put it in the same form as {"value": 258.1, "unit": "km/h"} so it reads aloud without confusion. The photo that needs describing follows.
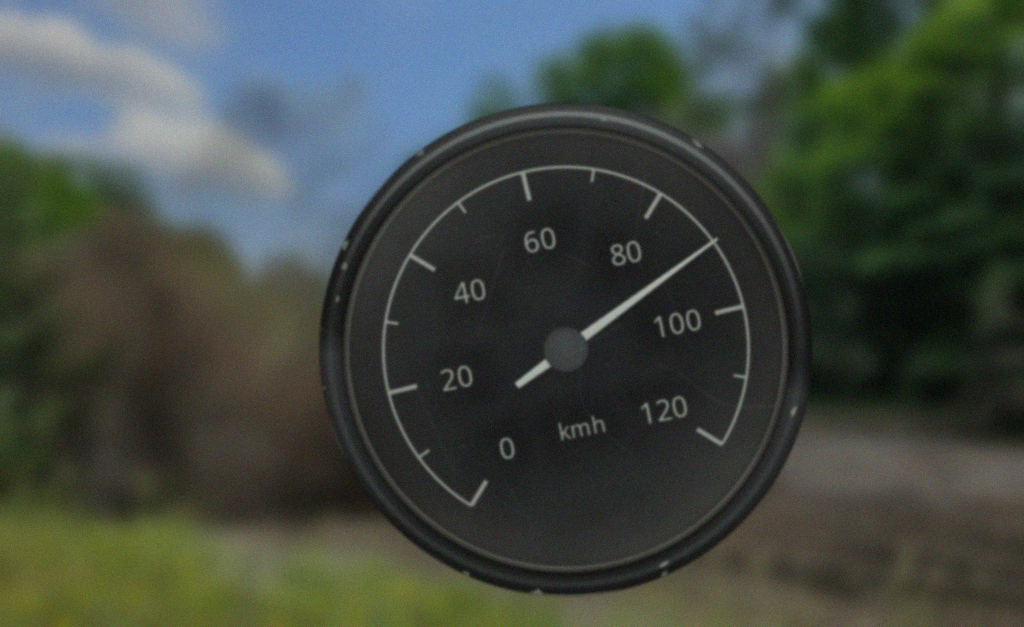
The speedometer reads {"value": 90, "unit": "km/h"}
